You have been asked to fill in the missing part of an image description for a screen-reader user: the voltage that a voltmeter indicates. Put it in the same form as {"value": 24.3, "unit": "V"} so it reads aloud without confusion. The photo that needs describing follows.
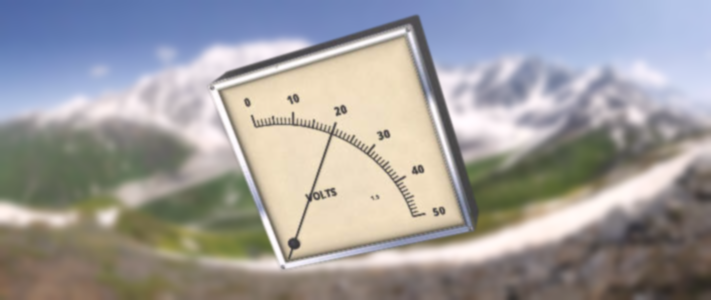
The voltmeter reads {"value": 20, "unit": "V"}
